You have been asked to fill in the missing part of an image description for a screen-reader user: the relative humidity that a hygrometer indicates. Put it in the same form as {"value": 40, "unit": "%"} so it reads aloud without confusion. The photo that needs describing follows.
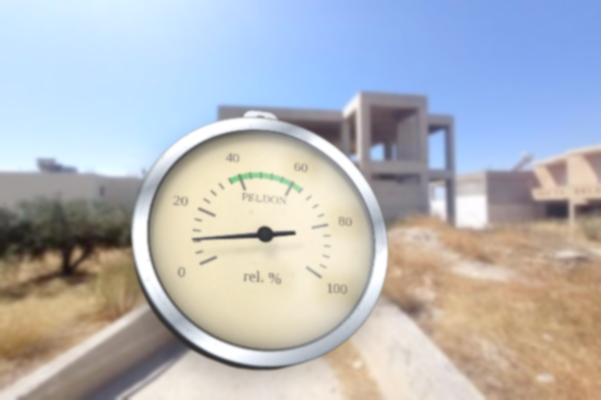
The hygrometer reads {"value": 8, "unit": "%"}
